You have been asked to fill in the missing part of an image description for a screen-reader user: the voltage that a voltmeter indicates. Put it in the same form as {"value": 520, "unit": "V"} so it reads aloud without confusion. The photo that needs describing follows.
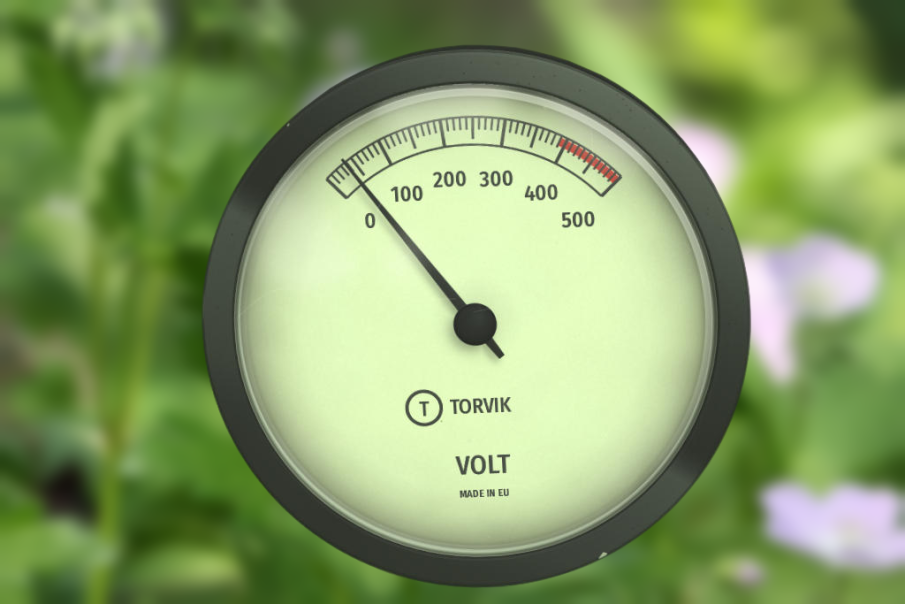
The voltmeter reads {"value": 40, "unit": "V"}
